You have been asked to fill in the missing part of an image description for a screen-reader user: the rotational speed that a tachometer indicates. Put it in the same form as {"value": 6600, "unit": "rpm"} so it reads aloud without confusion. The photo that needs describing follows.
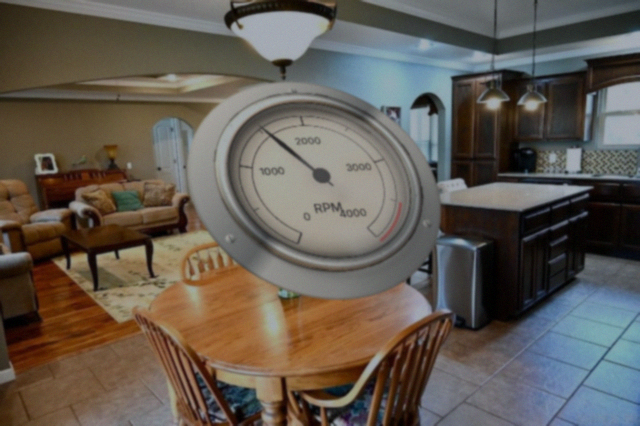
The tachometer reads {"value": 1500, "unit": "rpm"}
